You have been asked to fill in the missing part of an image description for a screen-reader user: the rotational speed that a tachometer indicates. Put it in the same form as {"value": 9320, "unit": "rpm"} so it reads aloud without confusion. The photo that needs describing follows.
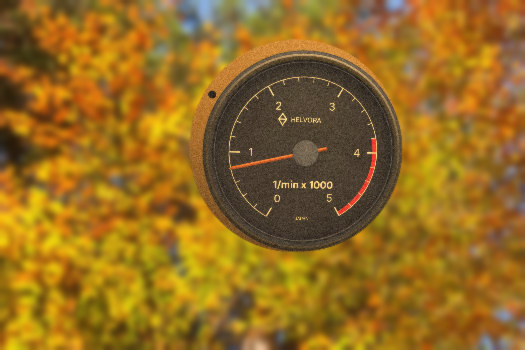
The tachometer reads {"value": 800, "unit": "rpm"}
